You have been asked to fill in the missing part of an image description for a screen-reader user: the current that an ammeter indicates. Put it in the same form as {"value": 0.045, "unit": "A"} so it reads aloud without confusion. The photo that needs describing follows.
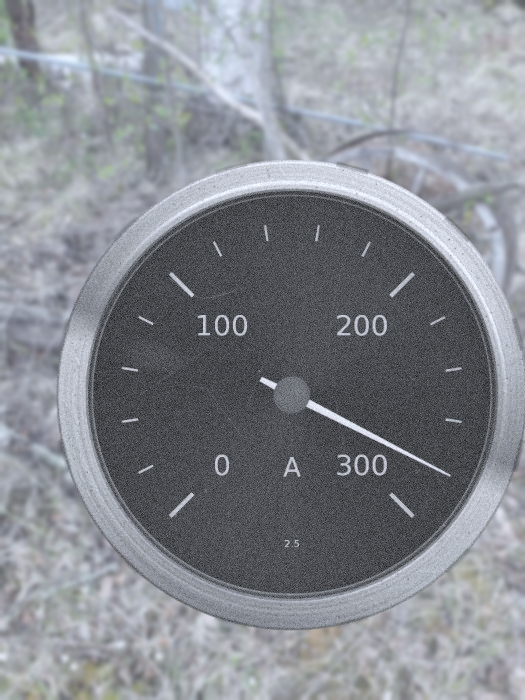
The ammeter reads {"value": 280, "unit": "A"}
